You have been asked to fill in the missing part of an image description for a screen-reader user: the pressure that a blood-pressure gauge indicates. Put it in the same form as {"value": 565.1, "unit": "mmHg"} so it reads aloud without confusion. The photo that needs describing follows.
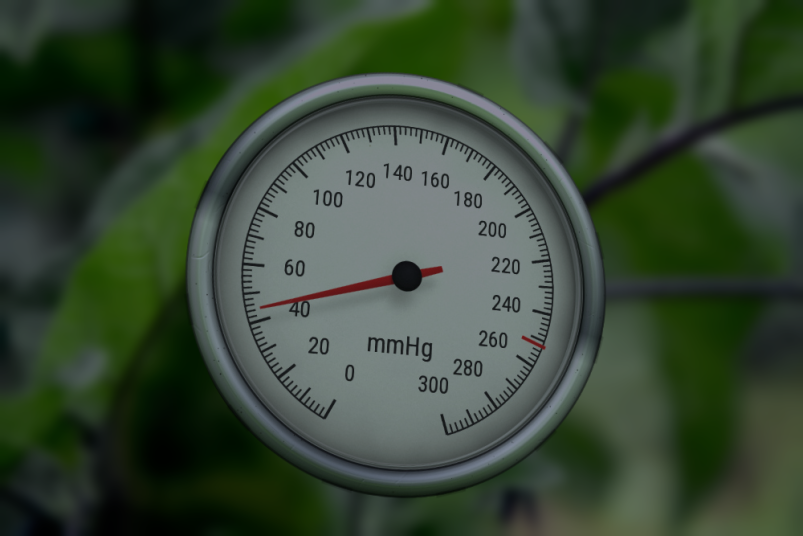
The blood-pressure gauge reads {"value": 44, "unit": "mmHg"}
